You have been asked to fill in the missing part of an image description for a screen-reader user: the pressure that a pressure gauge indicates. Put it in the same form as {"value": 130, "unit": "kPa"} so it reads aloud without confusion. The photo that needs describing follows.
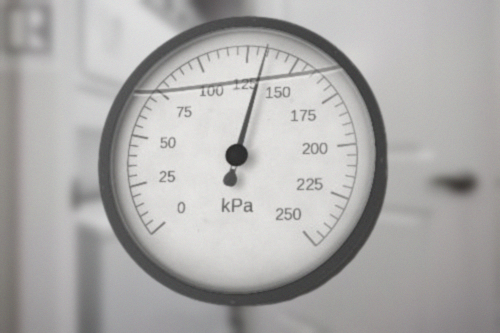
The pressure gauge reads {"value": 135, "unit": "kPa"}
